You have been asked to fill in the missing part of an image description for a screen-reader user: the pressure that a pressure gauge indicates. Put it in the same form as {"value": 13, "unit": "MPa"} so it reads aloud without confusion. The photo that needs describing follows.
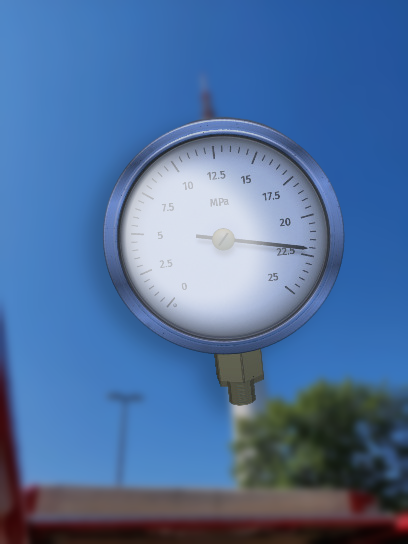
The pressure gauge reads {"value": 22, "unit": "MPa"}
